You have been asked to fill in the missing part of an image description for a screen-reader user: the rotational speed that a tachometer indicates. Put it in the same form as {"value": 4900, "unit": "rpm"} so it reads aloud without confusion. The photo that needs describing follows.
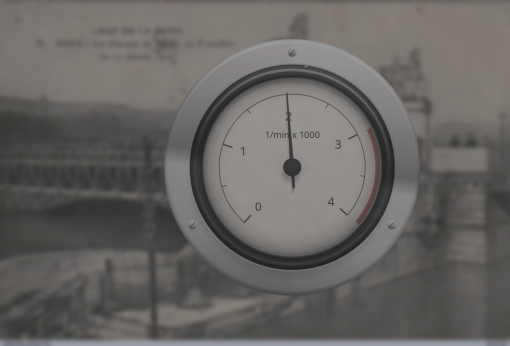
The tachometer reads {"value": 2000, "unit": "rpm"}
